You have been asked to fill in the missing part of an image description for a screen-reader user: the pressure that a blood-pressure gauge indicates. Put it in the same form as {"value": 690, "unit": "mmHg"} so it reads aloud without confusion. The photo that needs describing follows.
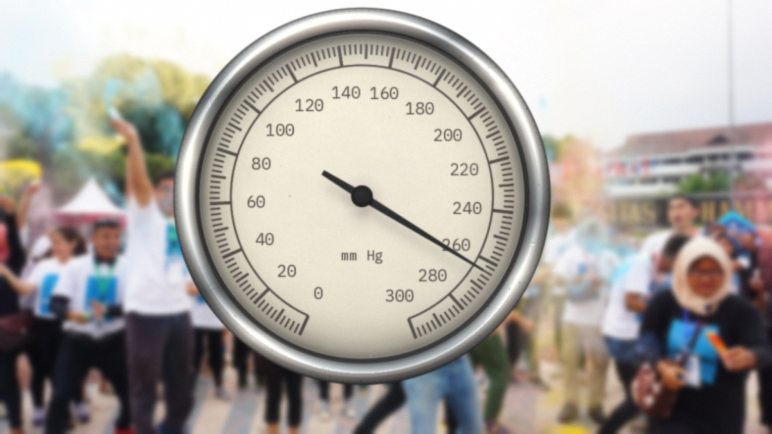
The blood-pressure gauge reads {"value": 264, "unit": "mmHg"}
